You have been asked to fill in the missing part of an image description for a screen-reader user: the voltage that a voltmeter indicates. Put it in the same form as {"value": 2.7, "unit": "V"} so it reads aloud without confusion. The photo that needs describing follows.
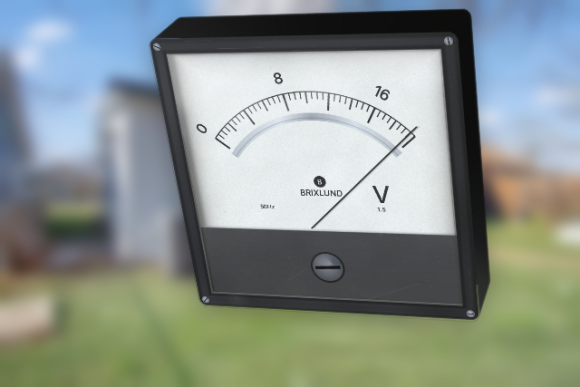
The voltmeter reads {"value": 19.5, "unit": "V"}
